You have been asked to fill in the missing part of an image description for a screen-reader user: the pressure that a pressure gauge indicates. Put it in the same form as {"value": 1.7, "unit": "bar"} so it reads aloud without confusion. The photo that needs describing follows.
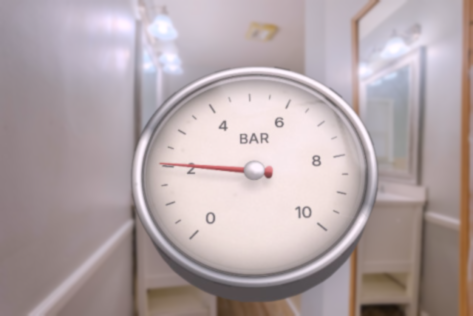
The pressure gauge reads {"value": 2, "unit": "bar"}
